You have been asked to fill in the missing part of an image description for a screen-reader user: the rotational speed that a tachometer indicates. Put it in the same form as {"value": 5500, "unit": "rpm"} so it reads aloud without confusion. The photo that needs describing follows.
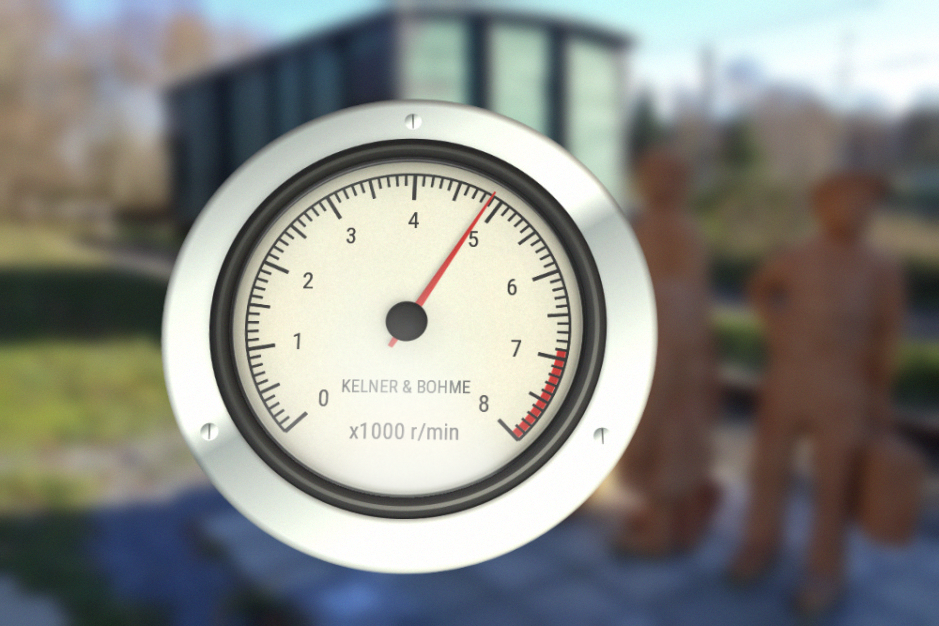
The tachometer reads {"value": 4900, "unit": "rpm"}
